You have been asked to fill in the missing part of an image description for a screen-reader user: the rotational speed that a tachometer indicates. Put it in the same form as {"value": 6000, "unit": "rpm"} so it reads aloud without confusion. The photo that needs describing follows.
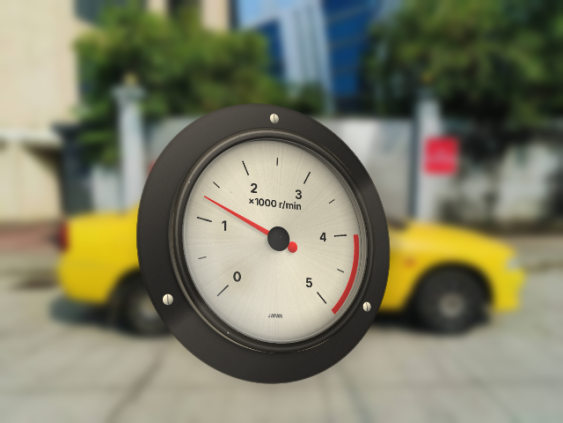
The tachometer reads {"value": 1250, "unit": "rpm"}
